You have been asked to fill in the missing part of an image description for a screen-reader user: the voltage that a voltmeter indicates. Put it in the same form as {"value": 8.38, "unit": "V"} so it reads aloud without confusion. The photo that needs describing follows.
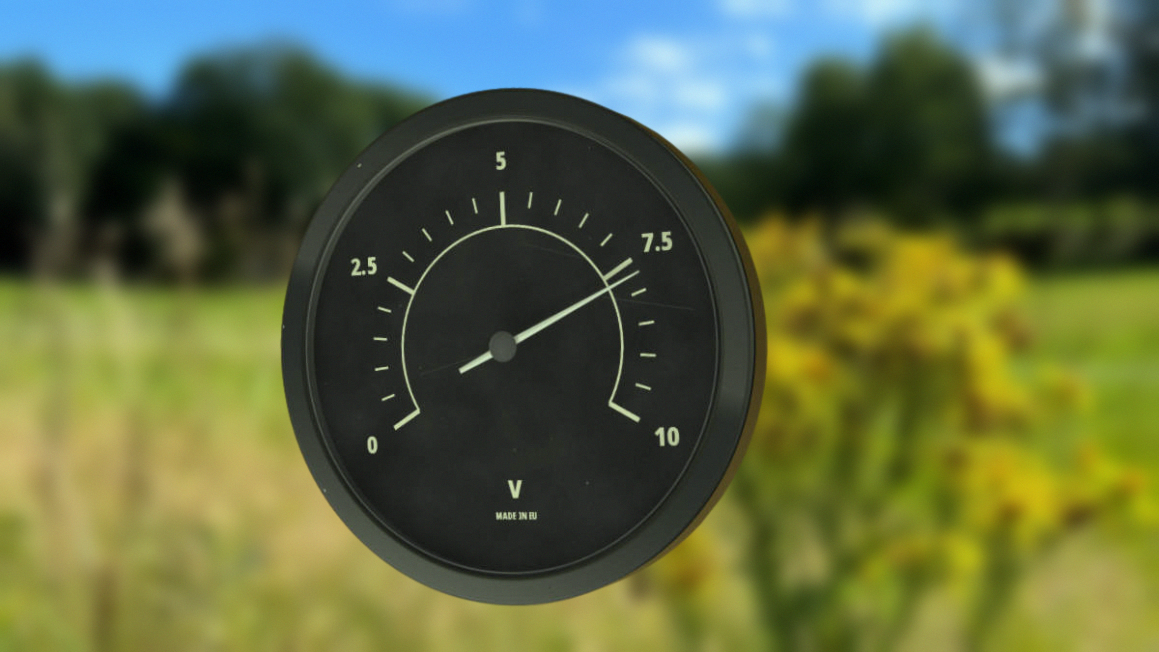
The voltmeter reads {"value": 7.75, "unit": "V"}
